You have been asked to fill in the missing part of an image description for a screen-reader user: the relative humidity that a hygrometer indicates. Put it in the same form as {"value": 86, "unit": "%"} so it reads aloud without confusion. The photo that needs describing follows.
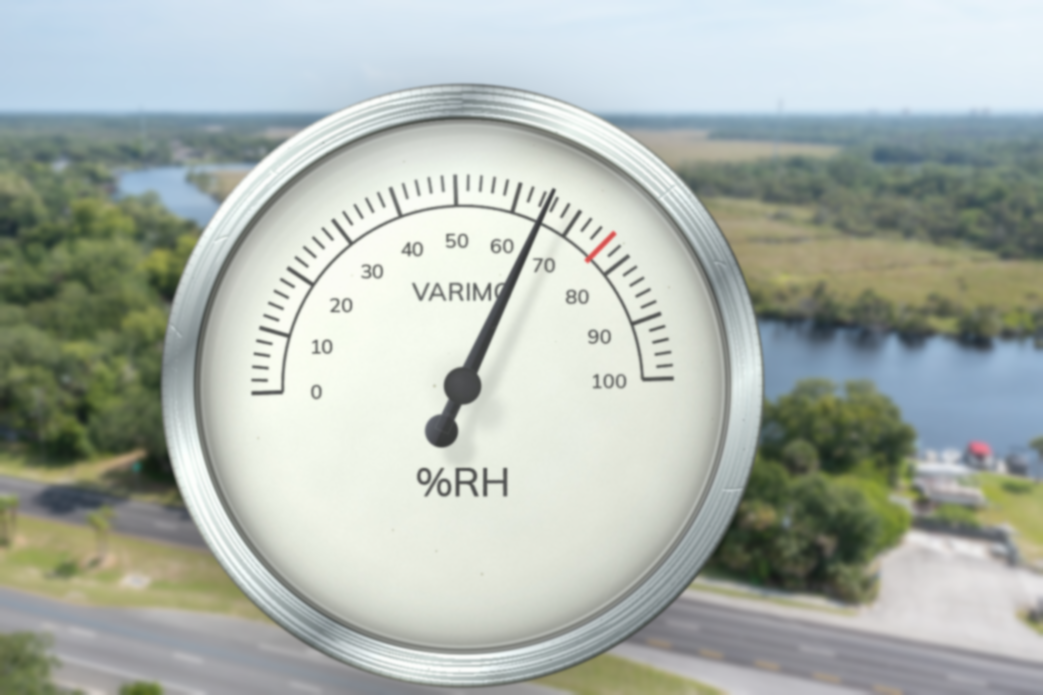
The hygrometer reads {"value": 65, "unit": "%"}
